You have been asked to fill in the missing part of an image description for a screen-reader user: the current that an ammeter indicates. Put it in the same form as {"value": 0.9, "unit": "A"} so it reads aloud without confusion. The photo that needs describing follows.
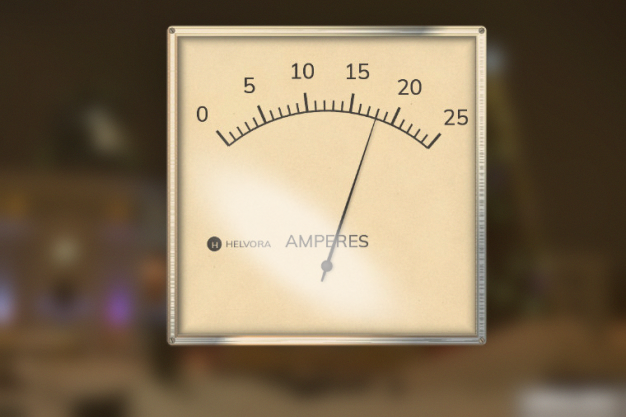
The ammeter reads {"value": 18, "unit": "A"}
